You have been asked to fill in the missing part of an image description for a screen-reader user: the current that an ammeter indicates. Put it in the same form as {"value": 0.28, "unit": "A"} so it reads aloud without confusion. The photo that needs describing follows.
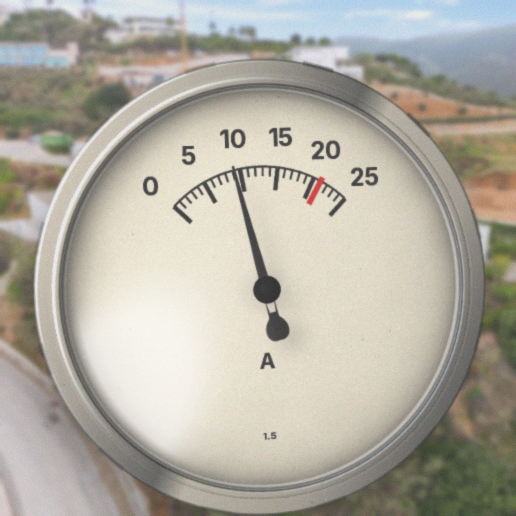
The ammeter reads {"value": 9, "unit": "A"}
